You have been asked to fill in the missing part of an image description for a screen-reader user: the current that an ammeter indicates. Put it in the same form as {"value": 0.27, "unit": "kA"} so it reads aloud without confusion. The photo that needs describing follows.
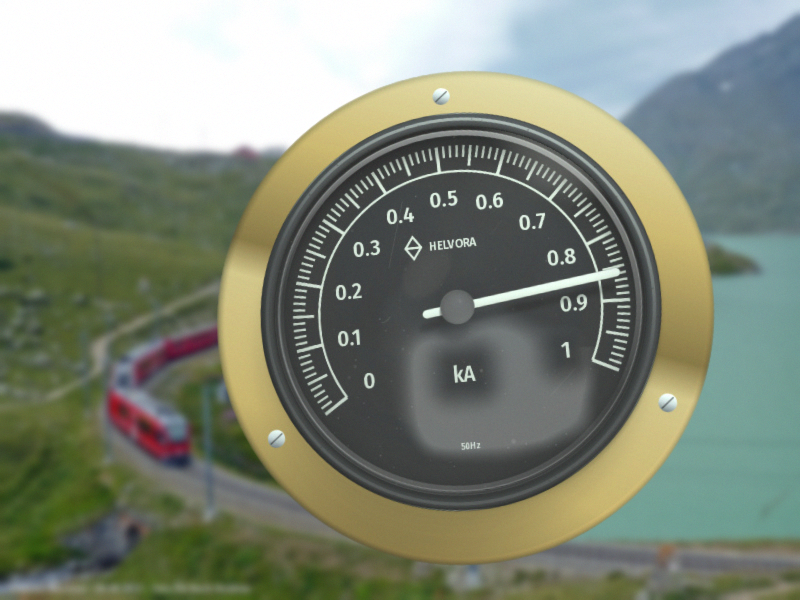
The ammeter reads {"value": 0.86, "unit": "kA"}
